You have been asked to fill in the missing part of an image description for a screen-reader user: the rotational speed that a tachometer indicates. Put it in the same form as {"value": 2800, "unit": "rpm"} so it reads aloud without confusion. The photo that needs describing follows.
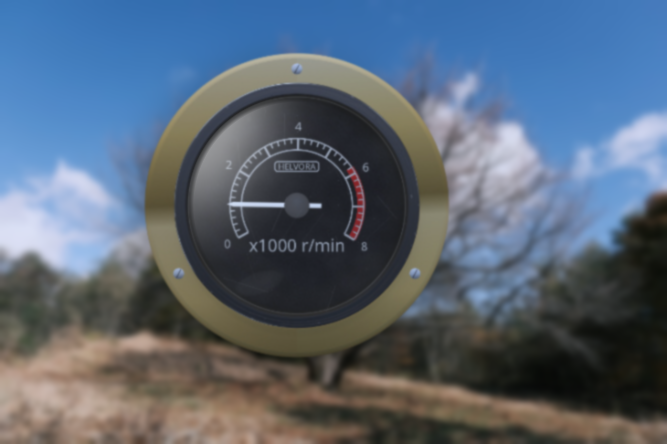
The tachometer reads {"value": 1000, "unit": "rpm"}
